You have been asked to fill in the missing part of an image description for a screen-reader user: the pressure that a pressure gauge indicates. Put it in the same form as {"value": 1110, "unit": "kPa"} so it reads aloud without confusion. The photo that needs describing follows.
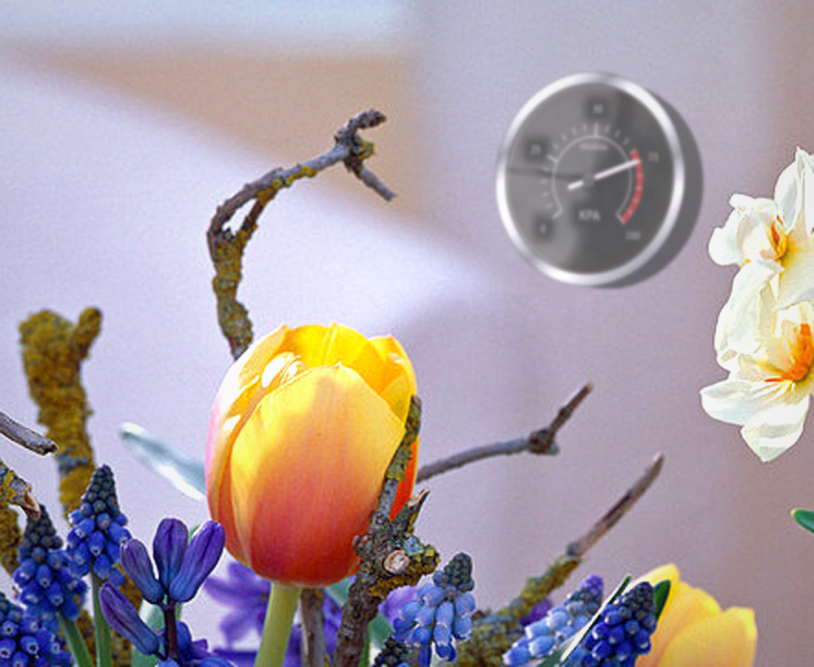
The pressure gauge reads {"value": 75, "unit": "kPa"}
